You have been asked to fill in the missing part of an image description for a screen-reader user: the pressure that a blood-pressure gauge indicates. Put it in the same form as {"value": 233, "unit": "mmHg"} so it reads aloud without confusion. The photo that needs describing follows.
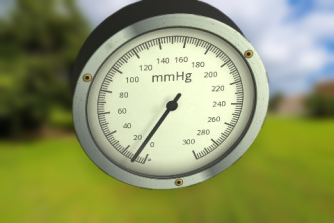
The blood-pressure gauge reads {"value": 10, "unit": "mmHg"}
